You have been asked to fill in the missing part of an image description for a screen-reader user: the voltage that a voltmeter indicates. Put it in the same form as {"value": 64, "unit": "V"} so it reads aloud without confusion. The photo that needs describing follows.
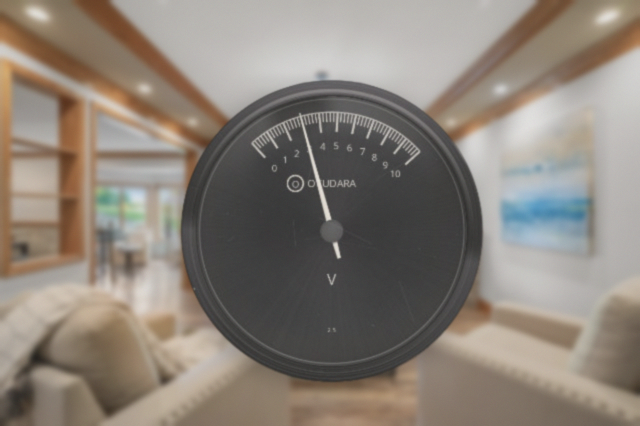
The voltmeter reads {"value": 3, "unit": "V"}
